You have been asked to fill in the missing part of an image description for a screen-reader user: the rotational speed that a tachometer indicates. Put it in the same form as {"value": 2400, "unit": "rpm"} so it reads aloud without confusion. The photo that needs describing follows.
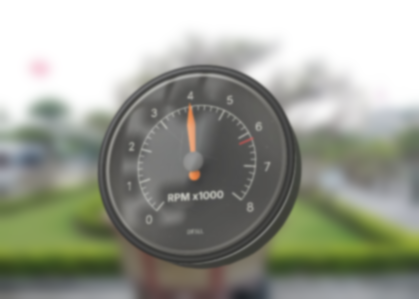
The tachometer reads {"value": 4000, "unit": "rpm"}
